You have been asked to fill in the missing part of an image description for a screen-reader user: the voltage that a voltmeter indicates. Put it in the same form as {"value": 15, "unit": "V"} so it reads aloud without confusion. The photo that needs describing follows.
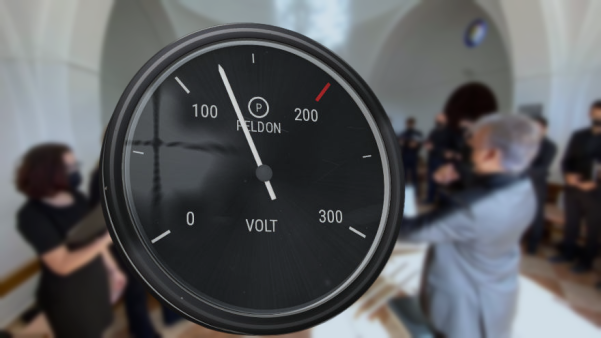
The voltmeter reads {"value": 125, "unit": "V"}
